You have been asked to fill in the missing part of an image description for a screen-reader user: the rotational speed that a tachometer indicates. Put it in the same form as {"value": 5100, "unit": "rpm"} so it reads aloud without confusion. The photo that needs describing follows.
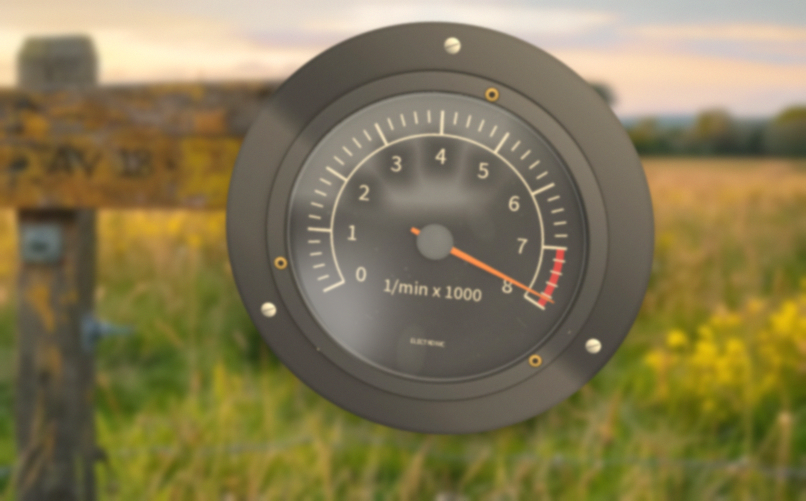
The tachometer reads {"value": 7800, "unit": "rpm"}
